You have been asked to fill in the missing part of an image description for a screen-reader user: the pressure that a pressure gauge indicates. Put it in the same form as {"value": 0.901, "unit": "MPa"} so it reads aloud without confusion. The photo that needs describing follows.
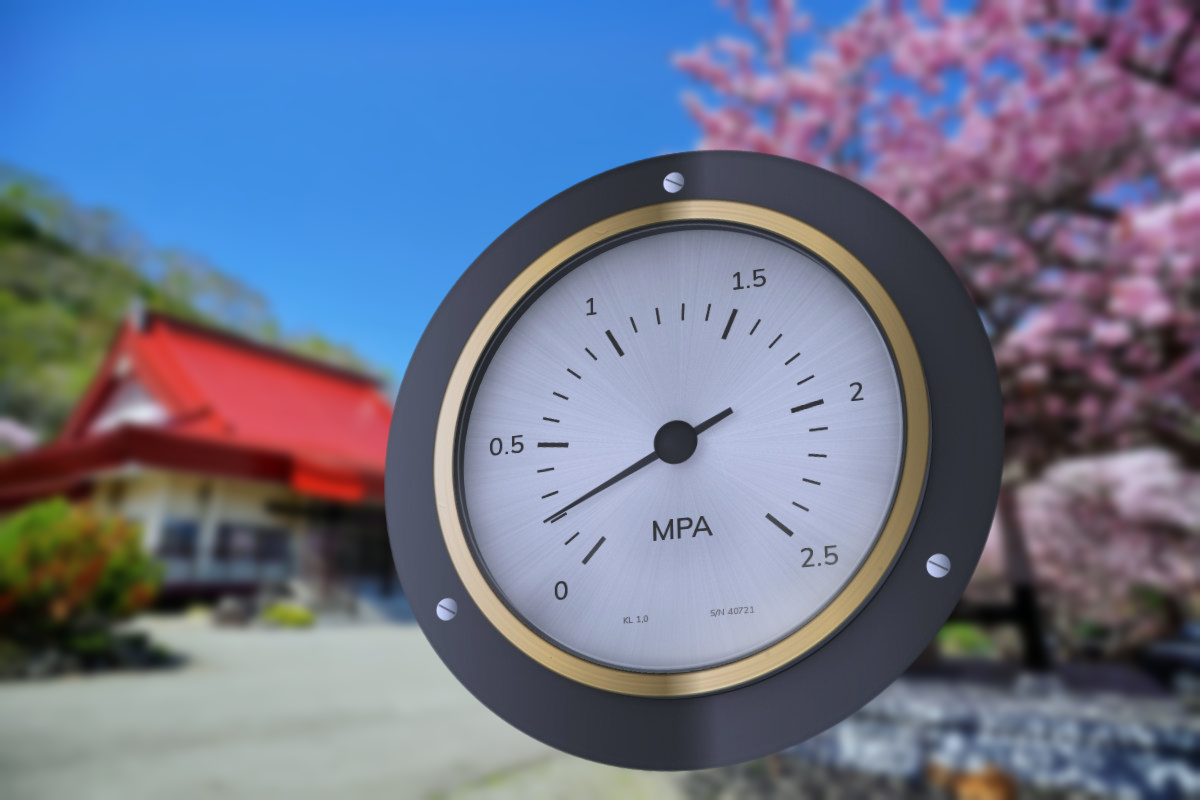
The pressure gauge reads {"value": 0.2, "unit": "MPa"}
